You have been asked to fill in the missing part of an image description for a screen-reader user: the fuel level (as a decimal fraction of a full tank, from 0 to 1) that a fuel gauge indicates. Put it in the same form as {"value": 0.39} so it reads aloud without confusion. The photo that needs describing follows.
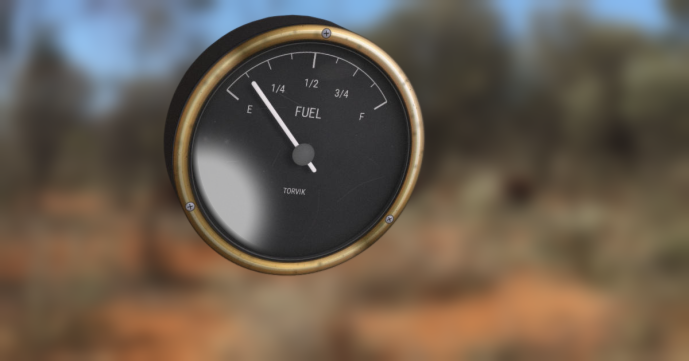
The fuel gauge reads {"value": 0.125}
